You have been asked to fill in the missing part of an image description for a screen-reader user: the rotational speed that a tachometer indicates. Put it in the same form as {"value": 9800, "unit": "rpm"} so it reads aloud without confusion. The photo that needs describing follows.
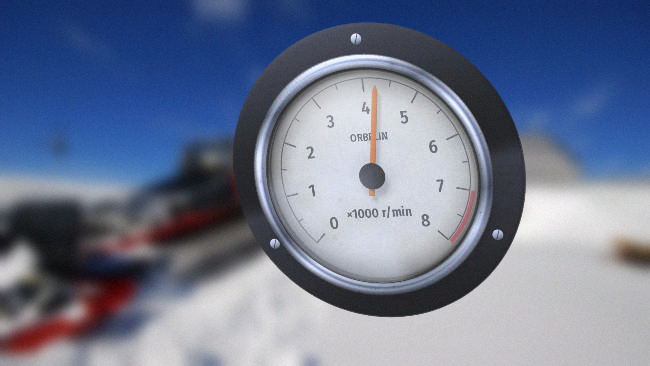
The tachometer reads {"value": 4250, "unit": "rpm"}
